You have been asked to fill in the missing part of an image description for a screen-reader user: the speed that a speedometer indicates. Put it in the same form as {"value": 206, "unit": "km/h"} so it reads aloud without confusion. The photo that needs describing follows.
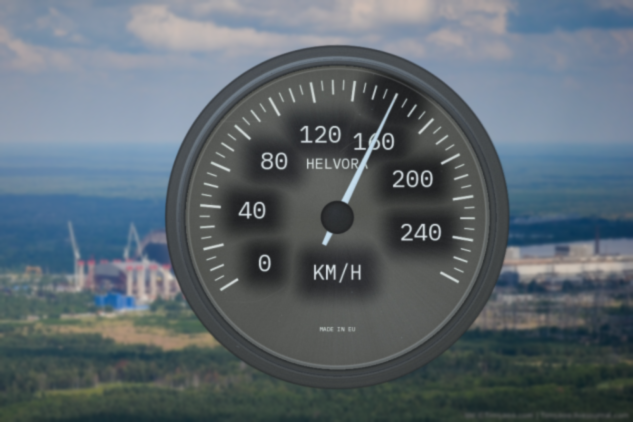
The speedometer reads {"value": 160, "unit": "km/h"}
